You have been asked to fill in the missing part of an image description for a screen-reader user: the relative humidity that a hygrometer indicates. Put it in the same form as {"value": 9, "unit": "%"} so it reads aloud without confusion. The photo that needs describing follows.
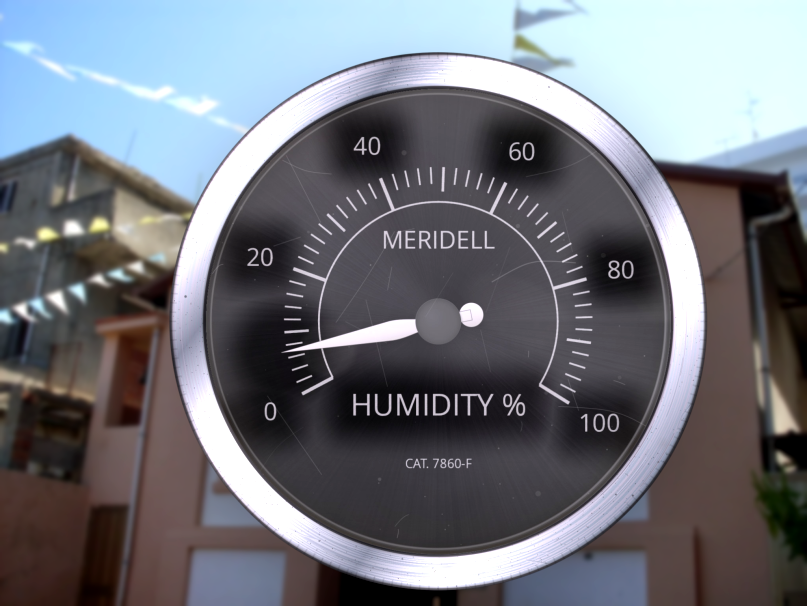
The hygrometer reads {"value": 7, "unit": "%"}
